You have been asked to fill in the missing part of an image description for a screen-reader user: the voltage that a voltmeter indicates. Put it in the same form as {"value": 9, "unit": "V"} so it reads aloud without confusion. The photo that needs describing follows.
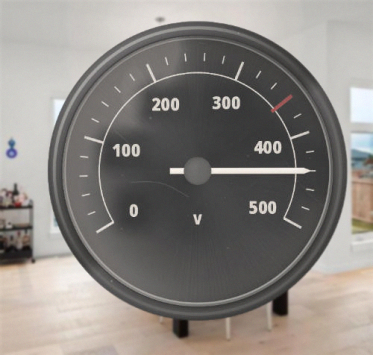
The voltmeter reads {"value": 440, "unit": "V"}
